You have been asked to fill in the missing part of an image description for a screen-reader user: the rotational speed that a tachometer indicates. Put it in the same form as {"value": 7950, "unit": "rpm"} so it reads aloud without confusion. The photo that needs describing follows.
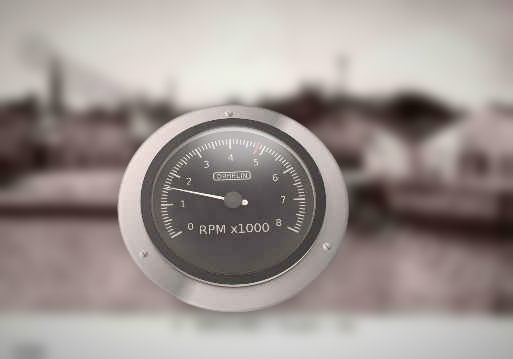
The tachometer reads {"value": 1500, "unit": "rpm"}
